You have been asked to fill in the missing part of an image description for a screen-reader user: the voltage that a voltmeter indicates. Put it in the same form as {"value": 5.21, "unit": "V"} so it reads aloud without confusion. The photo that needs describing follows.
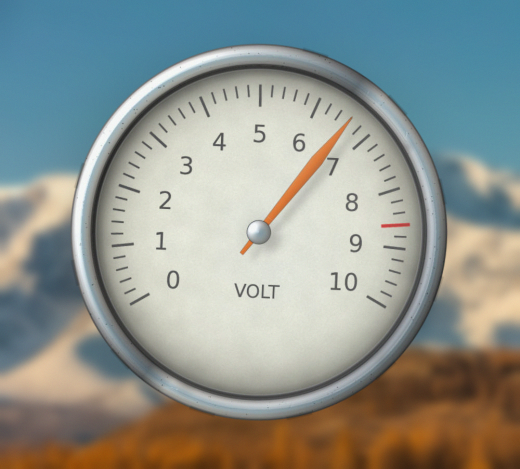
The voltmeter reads {"value": 6.6, "unit": "V"}
